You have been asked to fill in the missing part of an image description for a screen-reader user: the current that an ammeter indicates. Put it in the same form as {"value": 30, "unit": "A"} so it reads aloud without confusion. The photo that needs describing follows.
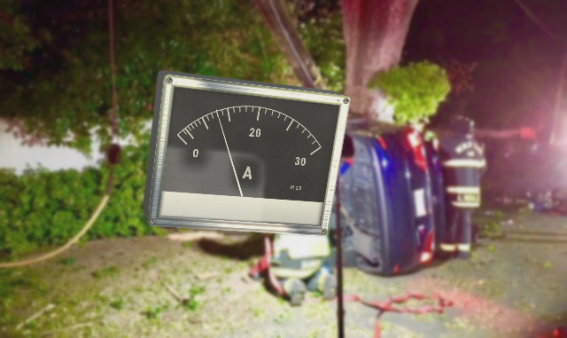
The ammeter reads {"value": 13, "unit": "A"}
